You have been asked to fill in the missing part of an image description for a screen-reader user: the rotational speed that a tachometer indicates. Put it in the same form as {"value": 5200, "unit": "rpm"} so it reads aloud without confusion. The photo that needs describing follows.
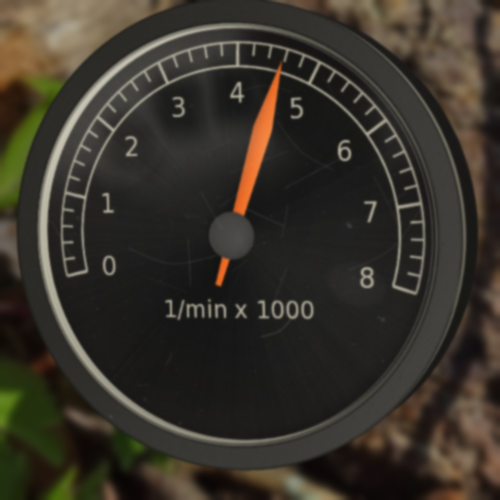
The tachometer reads {"value": 4600, "unit": "rpm"}
